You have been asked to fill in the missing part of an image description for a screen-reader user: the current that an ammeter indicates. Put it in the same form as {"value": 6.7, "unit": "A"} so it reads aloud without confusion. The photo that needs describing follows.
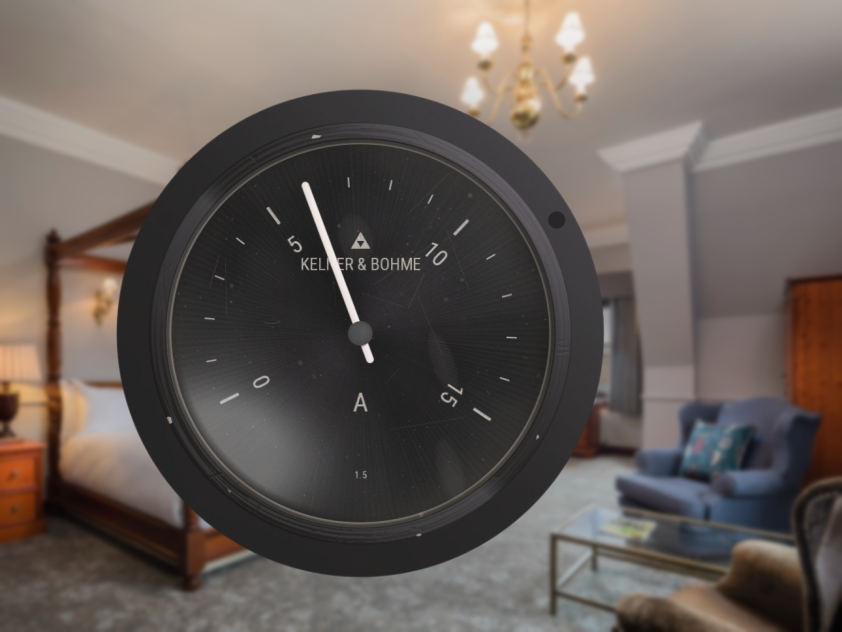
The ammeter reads {"value": 6, "unit": "A"}
